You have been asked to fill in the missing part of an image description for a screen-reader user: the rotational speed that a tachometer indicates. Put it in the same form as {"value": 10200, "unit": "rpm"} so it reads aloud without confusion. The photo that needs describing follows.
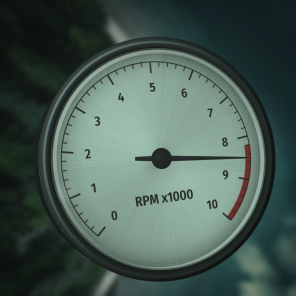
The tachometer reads {"value": 8500, "unit": "rpm"}
